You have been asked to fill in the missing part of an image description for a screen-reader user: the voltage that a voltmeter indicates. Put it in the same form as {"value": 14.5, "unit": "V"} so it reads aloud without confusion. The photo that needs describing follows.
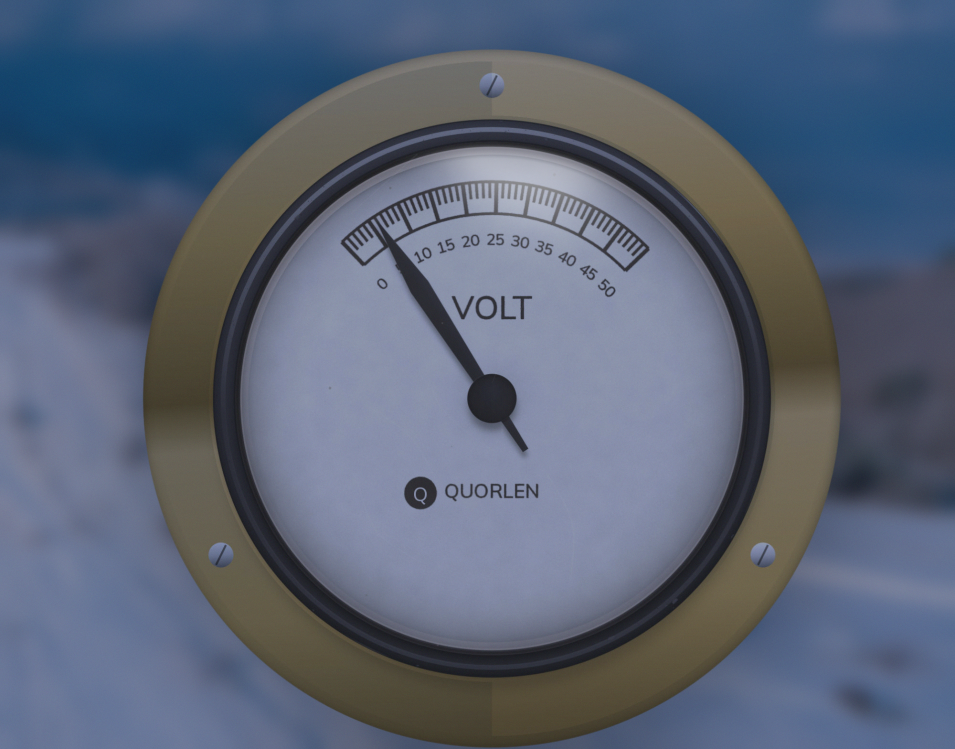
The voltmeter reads {"value": 6, "unit": "V"}
